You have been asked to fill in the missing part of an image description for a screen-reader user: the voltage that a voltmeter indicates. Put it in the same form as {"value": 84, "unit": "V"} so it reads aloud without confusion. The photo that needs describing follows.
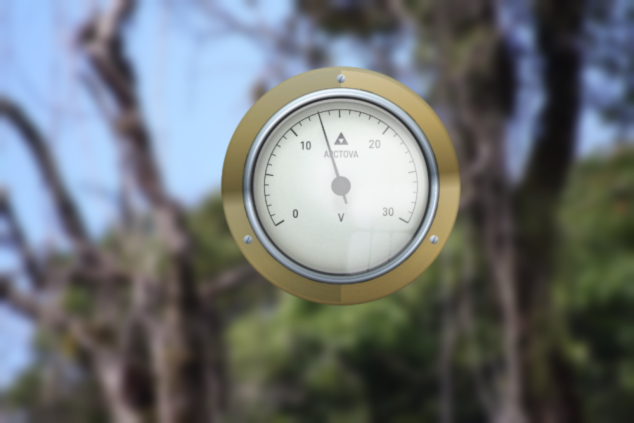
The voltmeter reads {"value": 13, "unit": "V"}
